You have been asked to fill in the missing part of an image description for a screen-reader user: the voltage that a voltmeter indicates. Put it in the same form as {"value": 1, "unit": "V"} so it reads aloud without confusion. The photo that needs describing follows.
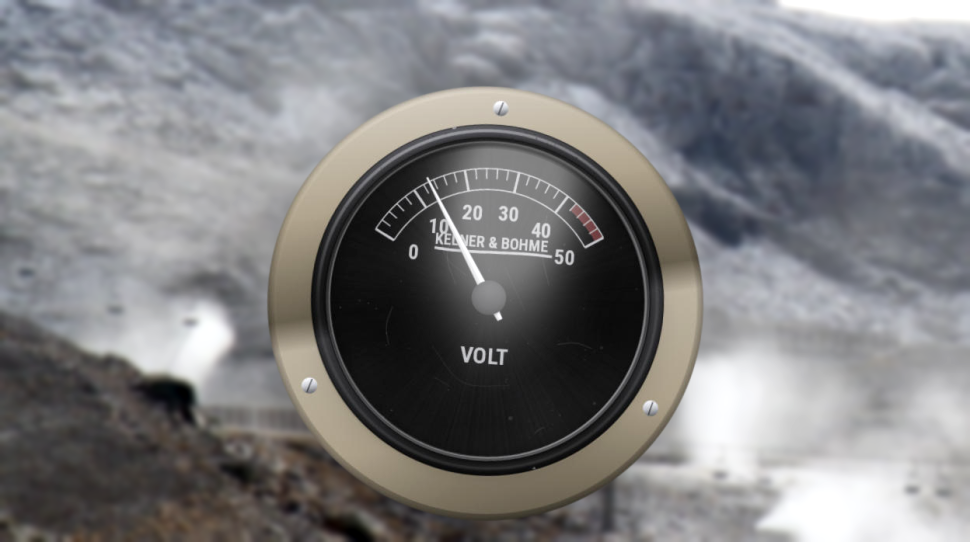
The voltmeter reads {"value": 13, "unit": "V"}
